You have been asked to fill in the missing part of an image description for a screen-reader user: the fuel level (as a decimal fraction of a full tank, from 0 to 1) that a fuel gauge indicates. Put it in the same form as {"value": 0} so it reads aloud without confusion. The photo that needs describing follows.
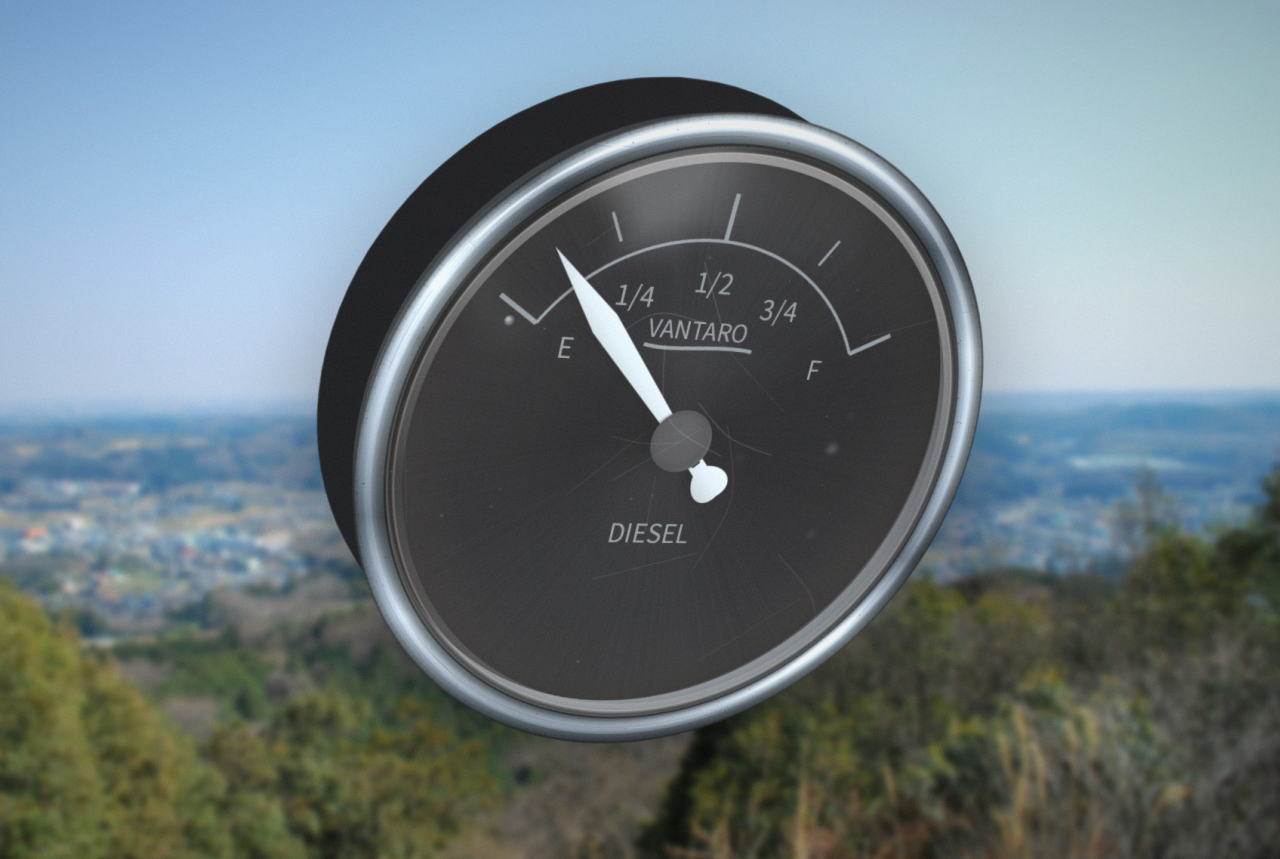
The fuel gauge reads {"value": 0.125}
